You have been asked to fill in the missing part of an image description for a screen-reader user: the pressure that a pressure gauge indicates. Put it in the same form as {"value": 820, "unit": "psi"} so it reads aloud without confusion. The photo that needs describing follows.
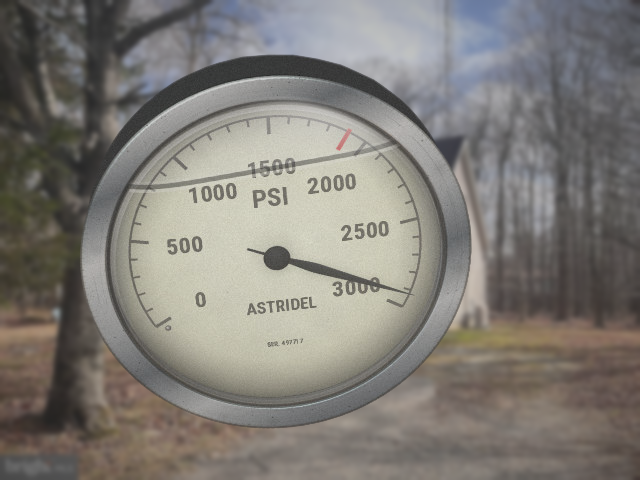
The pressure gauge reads {"value": 2900, "unit": "psi"}
